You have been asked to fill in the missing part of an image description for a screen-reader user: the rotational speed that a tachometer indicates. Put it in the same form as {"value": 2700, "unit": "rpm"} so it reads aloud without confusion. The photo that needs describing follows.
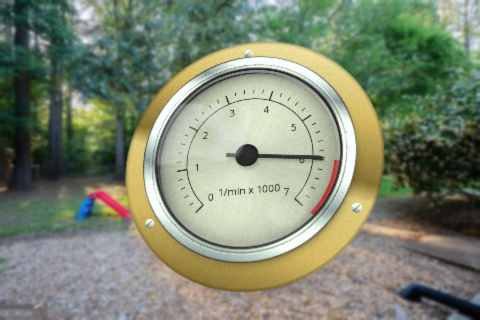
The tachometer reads {"value": 6000, "unit": "rpm"}
